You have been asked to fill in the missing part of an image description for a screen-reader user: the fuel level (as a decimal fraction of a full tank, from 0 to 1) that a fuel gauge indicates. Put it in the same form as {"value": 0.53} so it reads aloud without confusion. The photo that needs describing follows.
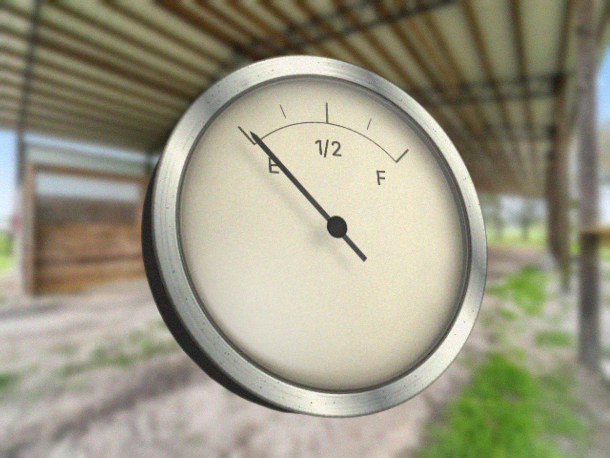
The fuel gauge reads {"value": 0}
